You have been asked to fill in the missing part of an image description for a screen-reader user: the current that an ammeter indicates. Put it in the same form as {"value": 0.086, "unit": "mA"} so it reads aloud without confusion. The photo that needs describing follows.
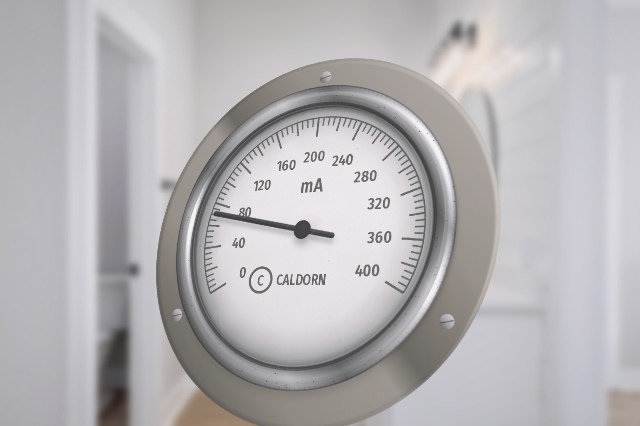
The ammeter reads {"value": 70, "unit": "mA"}
